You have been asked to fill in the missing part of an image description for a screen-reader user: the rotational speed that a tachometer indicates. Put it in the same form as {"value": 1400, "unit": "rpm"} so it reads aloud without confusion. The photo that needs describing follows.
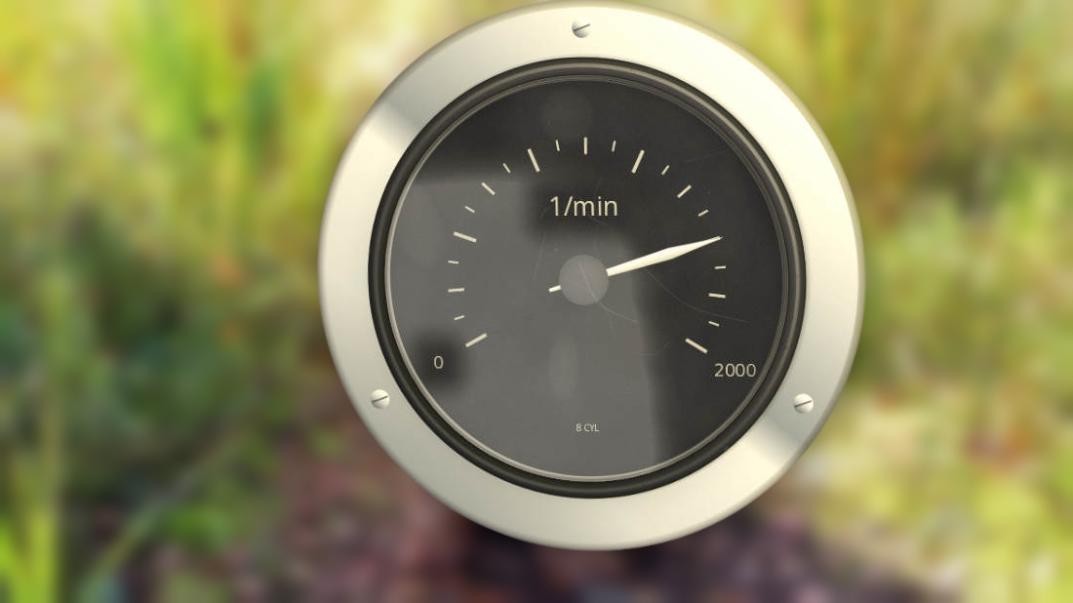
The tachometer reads {"value": 1600, "unit": "rpm"}
